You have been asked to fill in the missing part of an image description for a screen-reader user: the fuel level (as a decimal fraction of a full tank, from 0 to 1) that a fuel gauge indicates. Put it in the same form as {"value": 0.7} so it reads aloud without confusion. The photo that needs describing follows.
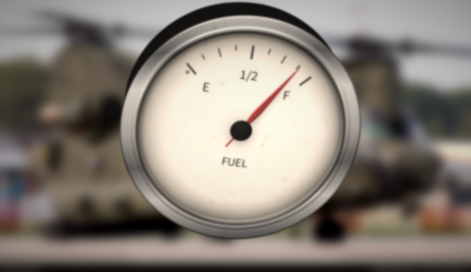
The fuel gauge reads {"value": 0.875}
